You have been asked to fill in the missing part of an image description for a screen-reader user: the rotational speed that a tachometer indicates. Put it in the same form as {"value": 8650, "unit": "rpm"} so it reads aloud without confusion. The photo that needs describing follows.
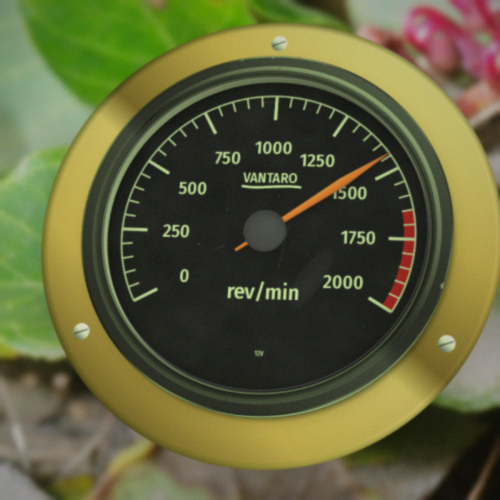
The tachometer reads {"value": 1450, "unit": "rpm"}
